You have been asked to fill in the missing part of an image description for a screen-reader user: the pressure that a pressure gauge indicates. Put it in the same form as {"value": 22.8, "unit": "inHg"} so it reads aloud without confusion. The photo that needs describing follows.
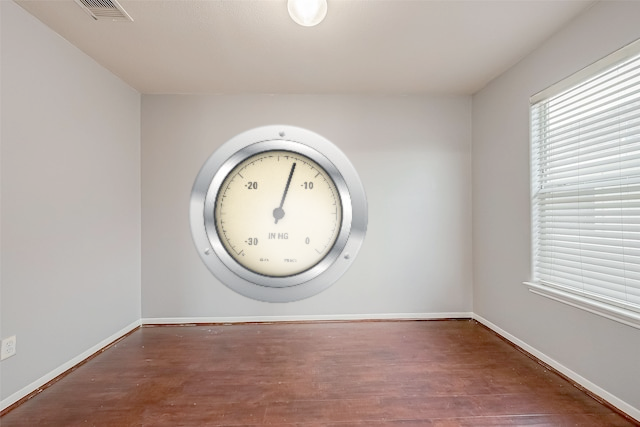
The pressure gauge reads {"value": -13, "unit": "inHg"}
